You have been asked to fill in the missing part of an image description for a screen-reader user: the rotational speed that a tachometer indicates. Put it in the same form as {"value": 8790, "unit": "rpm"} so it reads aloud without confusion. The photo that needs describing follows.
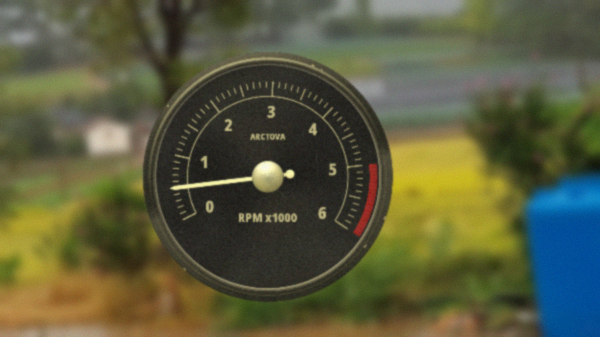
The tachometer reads {"value": 500, "unit": "rpm"}
